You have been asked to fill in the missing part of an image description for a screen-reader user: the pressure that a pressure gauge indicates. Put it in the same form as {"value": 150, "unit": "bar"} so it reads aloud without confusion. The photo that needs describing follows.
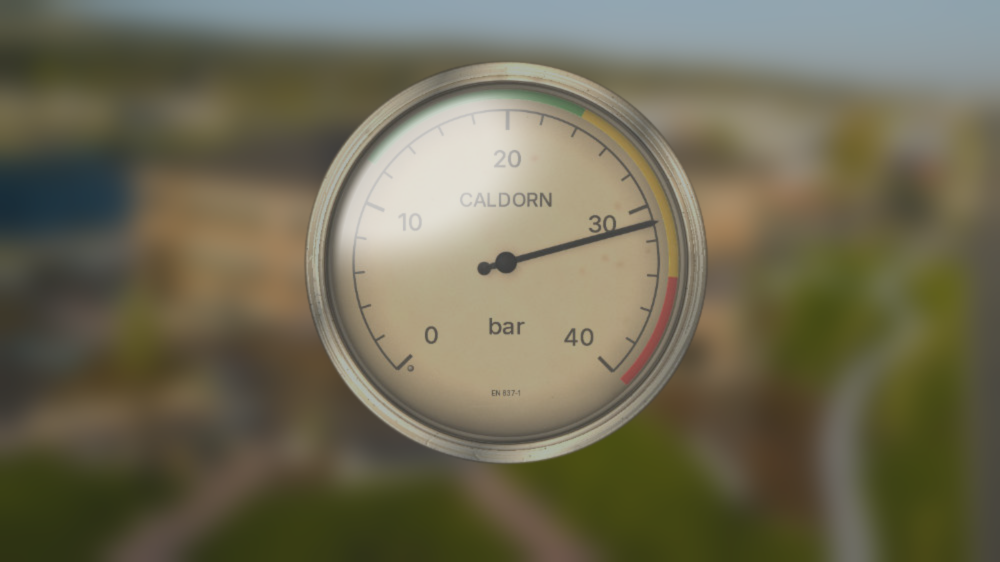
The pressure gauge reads {"value": 31, "unit": "bar"}
